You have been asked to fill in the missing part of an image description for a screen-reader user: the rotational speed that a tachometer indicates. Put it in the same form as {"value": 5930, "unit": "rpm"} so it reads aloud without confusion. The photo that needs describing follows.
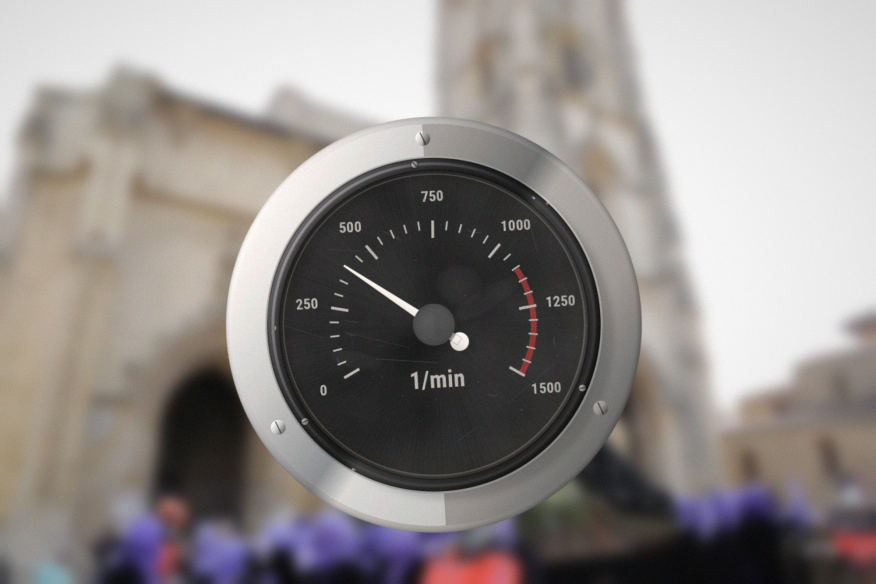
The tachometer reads {"value": 400, "unit": "rpm"}
